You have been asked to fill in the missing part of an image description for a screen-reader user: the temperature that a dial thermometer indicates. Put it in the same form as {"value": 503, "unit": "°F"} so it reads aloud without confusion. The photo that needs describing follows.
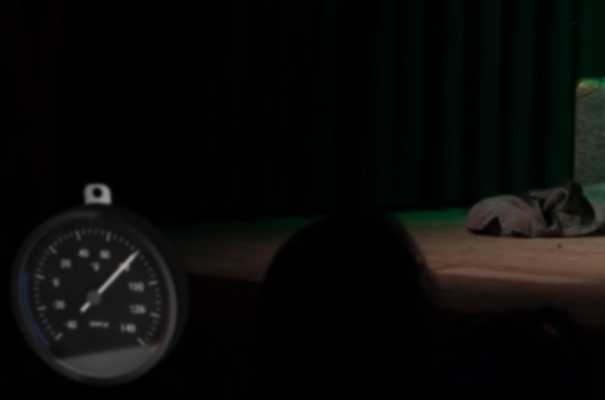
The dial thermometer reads {"value": 80, "unit": "°F"}
